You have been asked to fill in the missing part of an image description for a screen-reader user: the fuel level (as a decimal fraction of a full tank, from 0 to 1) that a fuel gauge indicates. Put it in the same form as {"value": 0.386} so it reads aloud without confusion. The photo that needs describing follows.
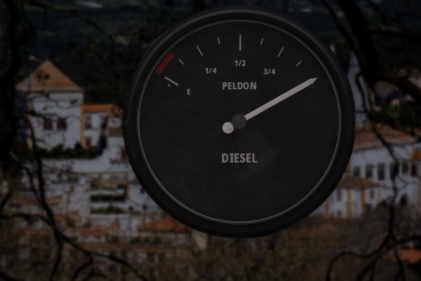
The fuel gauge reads {"value": 1}
